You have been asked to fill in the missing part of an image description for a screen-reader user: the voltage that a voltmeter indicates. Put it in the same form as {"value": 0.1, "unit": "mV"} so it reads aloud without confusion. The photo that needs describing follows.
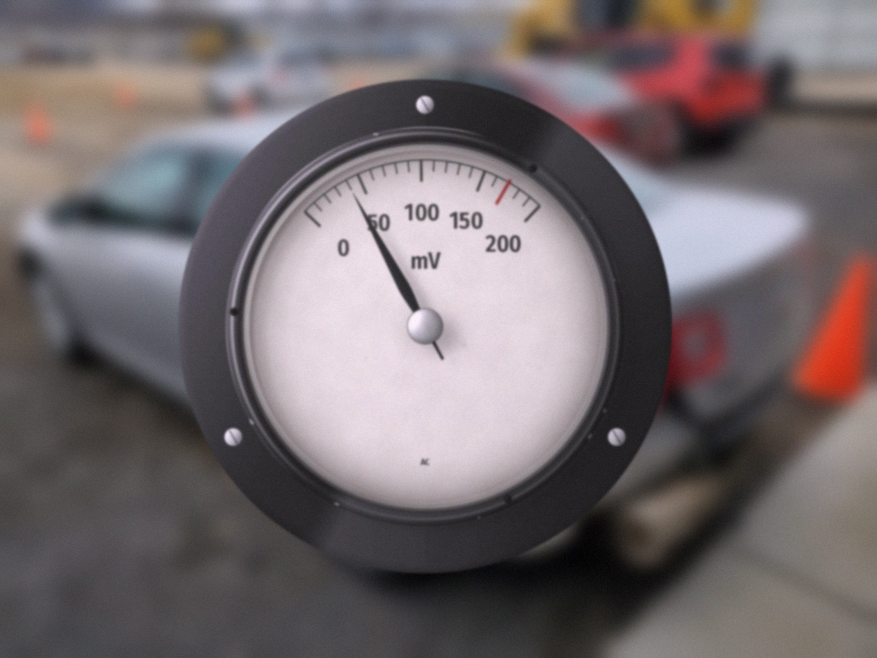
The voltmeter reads {"value": 40, "unit": "mV"}
